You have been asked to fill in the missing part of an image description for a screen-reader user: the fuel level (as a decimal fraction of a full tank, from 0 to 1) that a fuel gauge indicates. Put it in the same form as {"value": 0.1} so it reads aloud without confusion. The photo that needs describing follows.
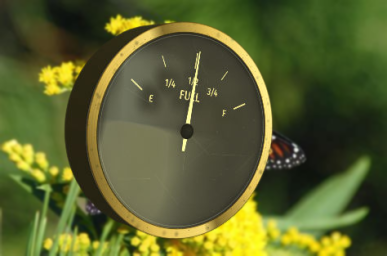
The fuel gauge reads {"value": 0.5}
